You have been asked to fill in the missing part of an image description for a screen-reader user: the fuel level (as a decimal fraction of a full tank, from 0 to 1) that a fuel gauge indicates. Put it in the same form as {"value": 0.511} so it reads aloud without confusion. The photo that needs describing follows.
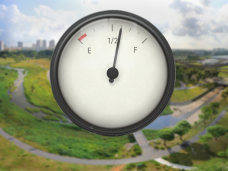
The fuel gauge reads {"value": 0.625}
